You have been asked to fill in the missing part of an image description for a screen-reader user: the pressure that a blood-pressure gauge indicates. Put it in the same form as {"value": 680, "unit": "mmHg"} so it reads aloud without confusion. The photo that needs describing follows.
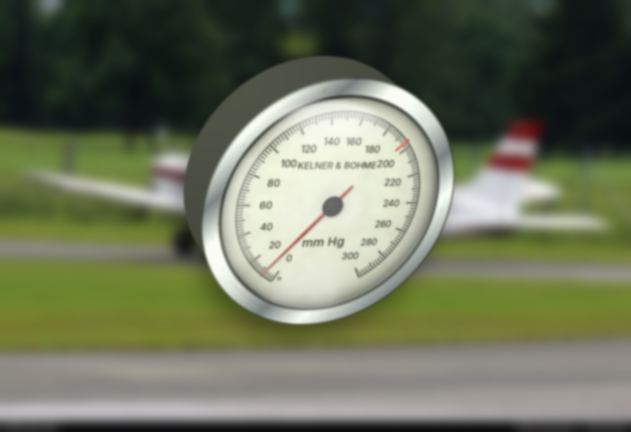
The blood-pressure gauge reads {"value": 10, "unit": "mmHg"}
